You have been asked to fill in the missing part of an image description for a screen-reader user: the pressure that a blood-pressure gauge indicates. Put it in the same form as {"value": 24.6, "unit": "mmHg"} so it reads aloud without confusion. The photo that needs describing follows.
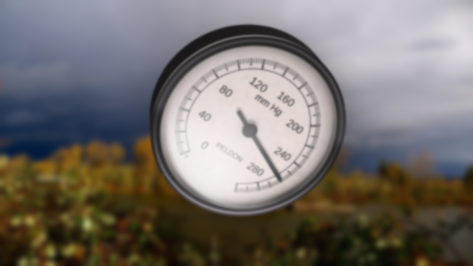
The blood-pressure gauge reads {"value": 260, "unit": "mmHg"}
